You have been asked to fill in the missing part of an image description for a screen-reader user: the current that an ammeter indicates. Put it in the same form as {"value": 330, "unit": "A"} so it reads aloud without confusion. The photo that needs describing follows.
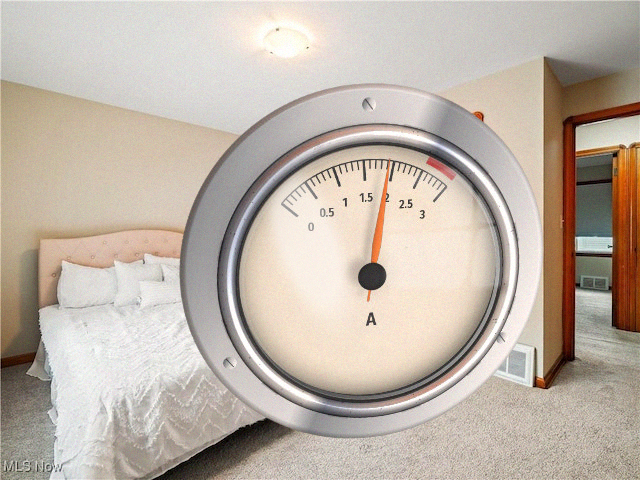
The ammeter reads {"value": 1.9, "unit": "A"}
